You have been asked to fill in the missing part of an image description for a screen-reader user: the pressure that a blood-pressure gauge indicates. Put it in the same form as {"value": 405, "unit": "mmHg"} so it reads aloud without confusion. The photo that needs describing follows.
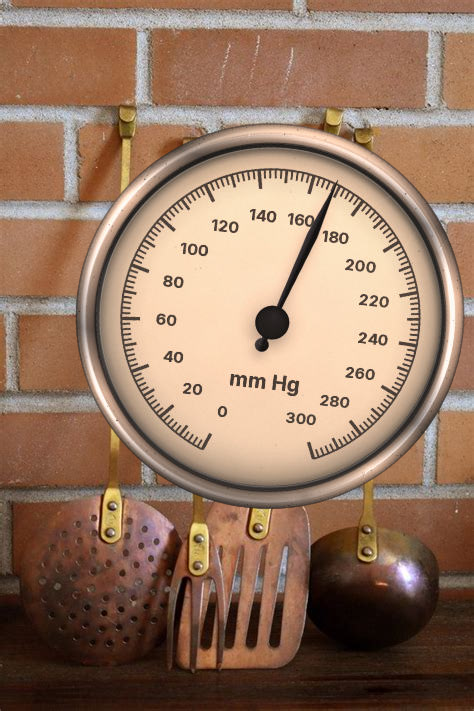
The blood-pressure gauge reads {"value": 168, "unit": "mmHg"}
